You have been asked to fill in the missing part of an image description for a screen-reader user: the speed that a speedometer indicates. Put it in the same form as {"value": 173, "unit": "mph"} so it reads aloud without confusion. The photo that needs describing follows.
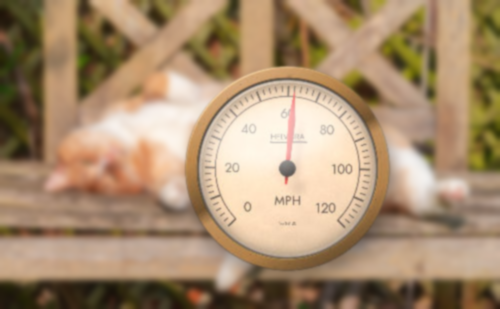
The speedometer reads {"value": 62, "unit": "mph"}
